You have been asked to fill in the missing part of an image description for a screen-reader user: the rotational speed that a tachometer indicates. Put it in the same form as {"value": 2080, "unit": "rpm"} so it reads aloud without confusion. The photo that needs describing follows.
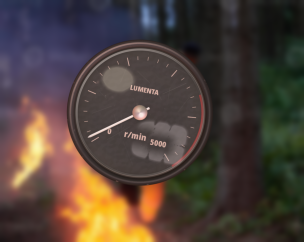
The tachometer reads {"value": 100, "unit": "rpm"}
